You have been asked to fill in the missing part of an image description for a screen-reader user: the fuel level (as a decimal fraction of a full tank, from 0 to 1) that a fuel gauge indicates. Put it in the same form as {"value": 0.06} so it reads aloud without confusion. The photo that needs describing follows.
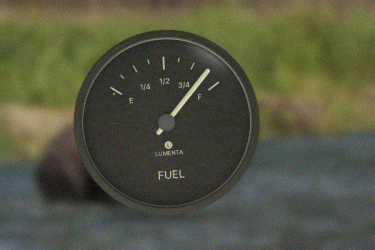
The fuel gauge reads {"value": 0.875}
